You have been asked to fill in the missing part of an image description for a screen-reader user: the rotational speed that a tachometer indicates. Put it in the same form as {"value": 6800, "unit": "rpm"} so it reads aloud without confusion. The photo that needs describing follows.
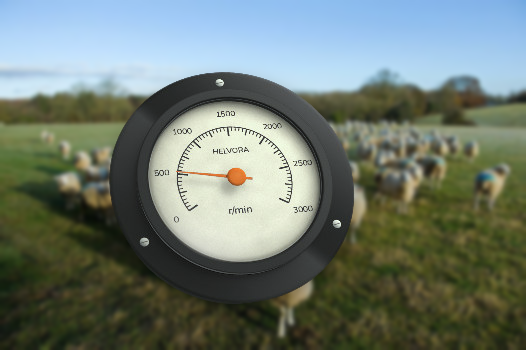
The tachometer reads {"value": 500, "unit": "rpm"}
